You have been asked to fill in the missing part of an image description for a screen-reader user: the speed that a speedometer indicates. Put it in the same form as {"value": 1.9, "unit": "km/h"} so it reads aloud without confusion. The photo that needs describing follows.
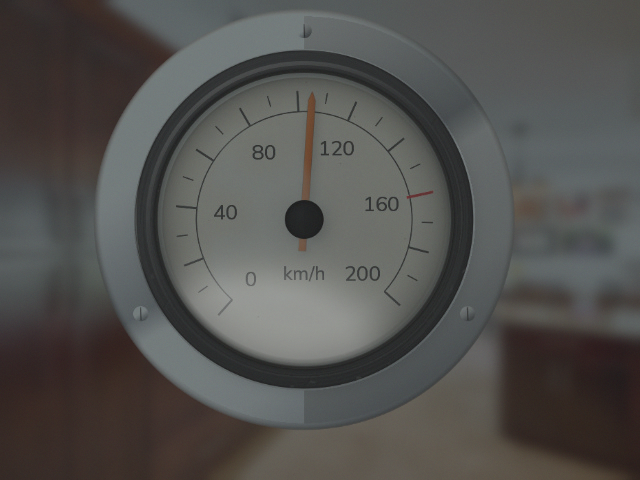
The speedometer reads {"value": 105, "unit": "km/h"}
